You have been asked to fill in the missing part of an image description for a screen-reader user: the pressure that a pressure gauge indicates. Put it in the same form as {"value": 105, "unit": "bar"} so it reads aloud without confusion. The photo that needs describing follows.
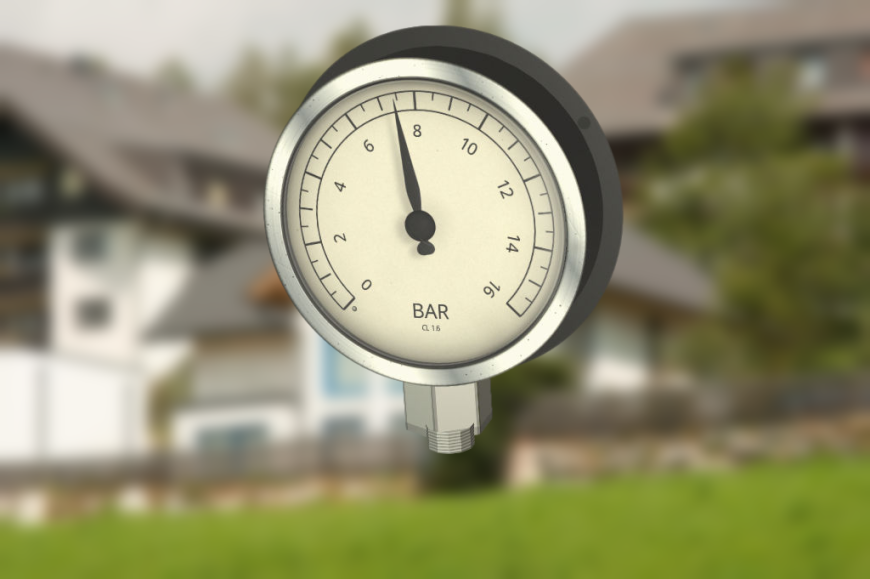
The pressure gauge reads {"value": 7.5, "unit": "bar"}
